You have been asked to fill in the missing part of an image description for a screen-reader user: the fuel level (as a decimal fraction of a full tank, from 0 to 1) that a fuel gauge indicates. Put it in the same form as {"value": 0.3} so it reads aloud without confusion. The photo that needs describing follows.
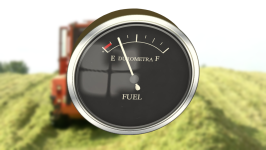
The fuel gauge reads {"value": 0.25}
